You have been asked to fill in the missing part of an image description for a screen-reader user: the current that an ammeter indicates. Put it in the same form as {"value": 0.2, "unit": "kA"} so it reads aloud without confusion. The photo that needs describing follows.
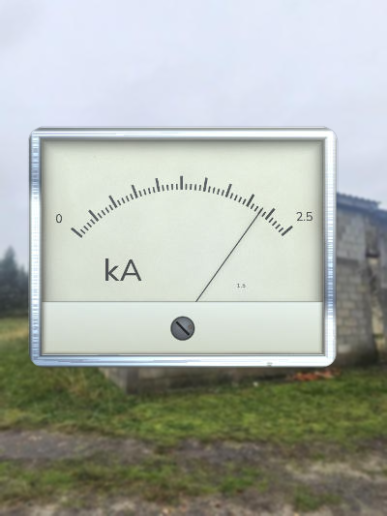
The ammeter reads {"value": 2.15, "unit": "kA"}
